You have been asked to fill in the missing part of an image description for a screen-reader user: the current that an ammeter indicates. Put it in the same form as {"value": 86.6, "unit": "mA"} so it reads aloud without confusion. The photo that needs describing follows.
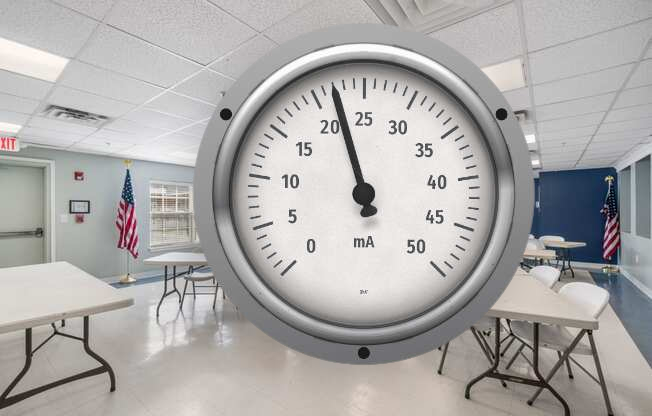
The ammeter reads {"value": 22, "unit": "mA"}
